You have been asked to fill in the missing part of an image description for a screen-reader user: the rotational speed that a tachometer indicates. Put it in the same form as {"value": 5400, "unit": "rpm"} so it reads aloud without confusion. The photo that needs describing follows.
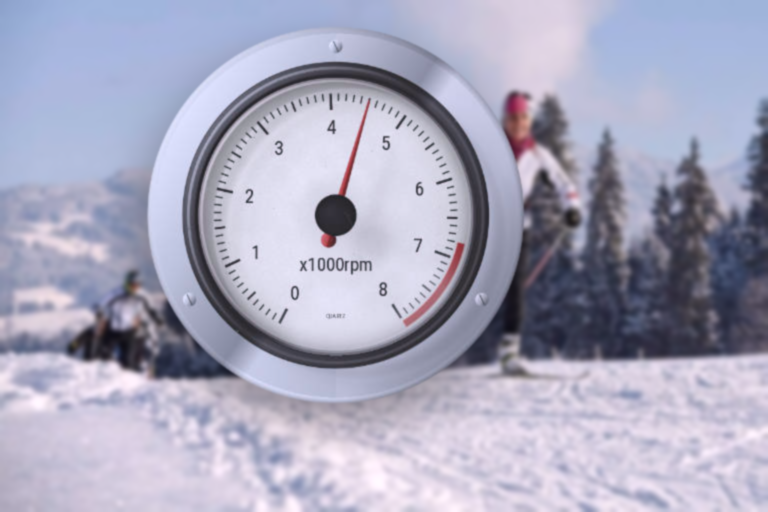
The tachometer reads {"value": 4500, "unit": "rpm"}
